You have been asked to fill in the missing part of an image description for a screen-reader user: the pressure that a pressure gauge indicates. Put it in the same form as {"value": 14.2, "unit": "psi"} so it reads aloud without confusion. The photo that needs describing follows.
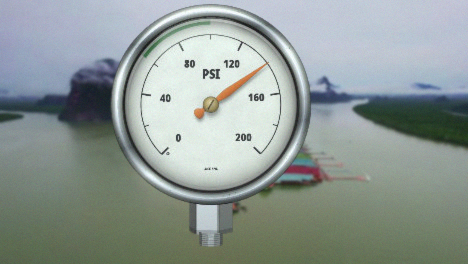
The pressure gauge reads {"value": 140, "unit": "psi"}
